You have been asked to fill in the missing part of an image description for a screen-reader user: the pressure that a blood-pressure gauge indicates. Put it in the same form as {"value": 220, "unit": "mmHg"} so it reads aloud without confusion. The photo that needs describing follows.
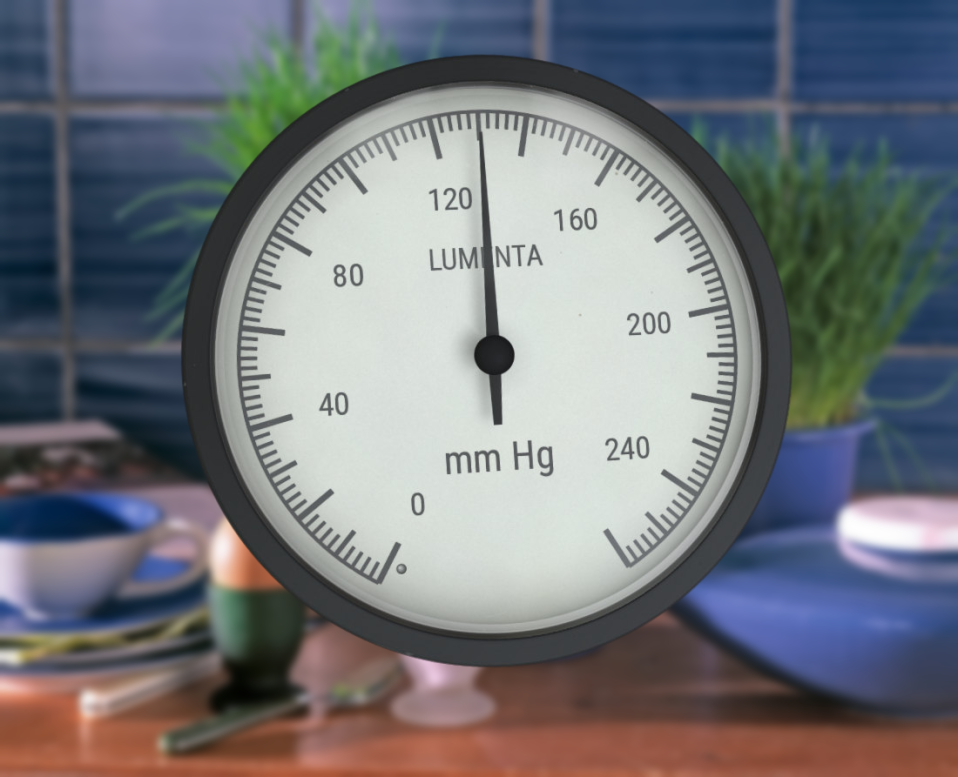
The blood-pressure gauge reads {"value": 130, "unit": "mmHg"}
